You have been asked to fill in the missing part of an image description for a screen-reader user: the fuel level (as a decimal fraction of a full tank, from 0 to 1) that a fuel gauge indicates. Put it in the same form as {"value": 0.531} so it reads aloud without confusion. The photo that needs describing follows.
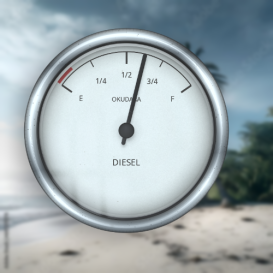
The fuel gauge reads {"value": 0.625}
